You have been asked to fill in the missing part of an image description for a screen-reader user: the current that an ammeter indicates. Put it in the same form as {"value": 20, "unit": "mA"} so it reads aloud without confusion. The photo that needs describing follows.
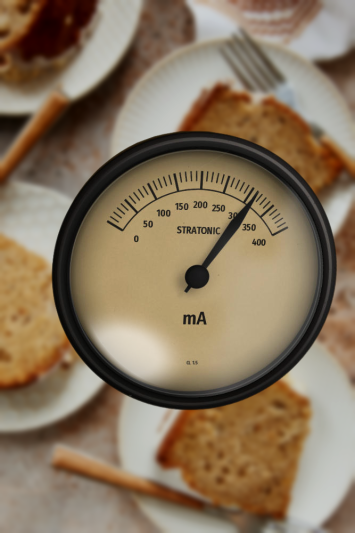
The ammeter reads {"value": 310, "unit": "mA"}
